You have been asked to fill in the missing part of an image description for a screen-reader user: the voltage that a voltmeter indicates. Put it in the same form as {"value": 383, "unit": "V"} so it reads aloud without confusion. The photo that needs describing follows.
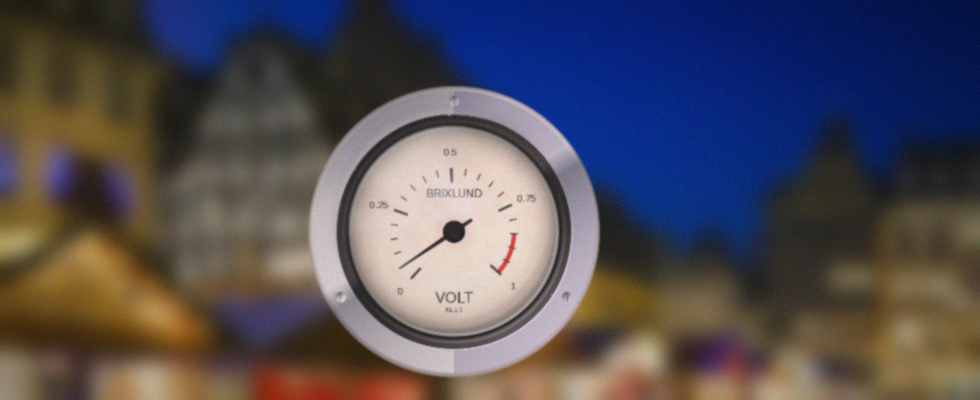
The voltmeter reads {"value": 0.05, "unit": "V"}
